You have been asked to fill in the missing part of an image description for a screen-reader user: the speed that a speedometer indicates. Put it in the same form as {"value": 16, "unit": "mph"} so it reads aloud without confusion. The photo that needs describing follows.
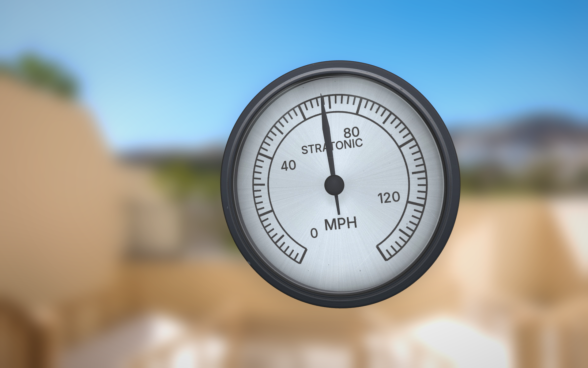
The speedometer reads {"value": 68, "unit": "mph"}
